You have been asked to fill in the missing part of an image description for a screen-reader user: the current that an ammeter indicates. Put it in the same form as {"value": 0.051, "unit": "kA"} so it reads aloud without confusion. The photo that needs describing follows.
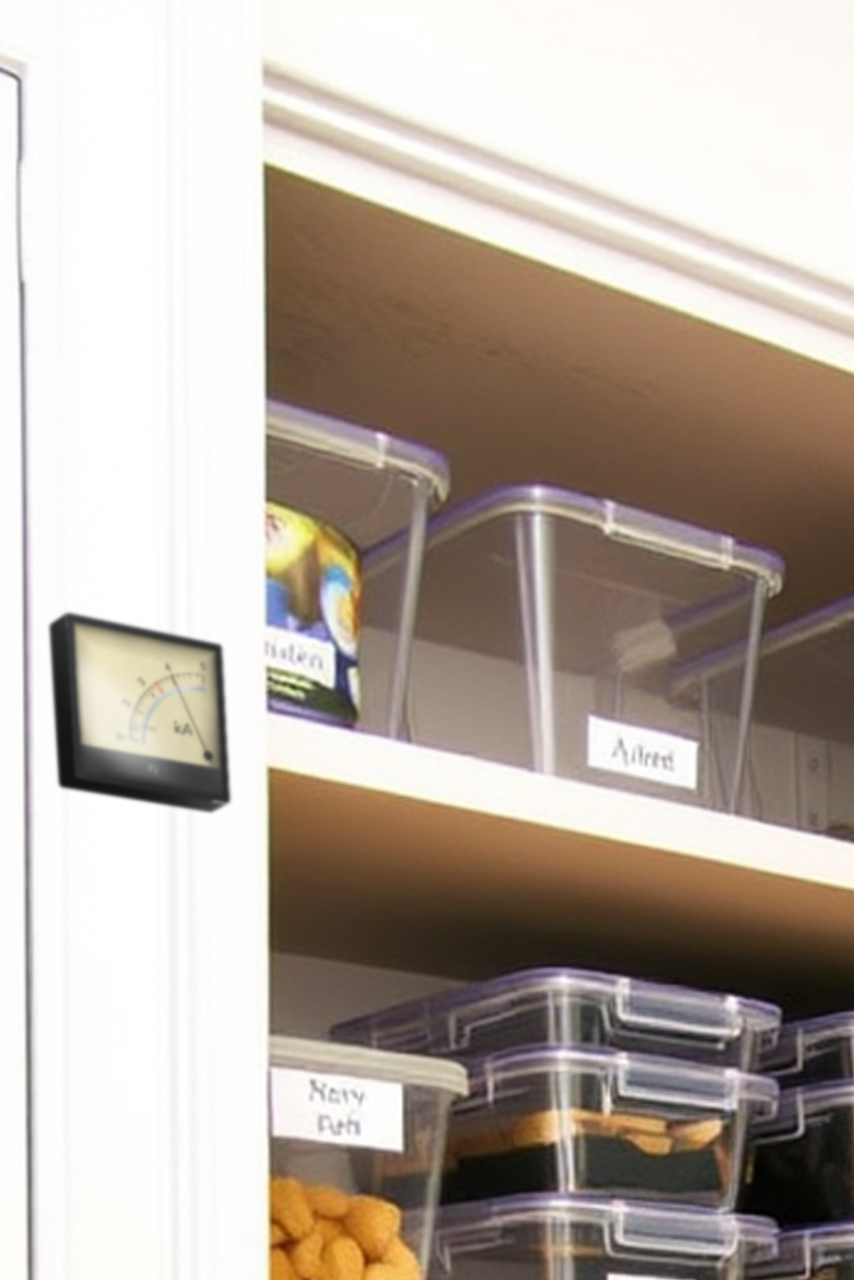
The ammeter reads {"value": 4, "unit": "kA"}
